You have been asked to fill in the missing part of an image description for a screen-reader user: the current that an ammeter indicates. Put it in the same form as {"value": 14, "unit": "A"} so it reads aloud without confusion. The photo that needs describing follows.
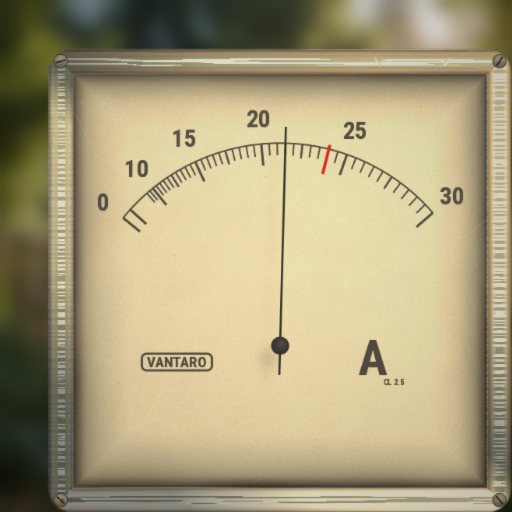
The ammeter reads {"value": 21.5, "unit": "A"}
